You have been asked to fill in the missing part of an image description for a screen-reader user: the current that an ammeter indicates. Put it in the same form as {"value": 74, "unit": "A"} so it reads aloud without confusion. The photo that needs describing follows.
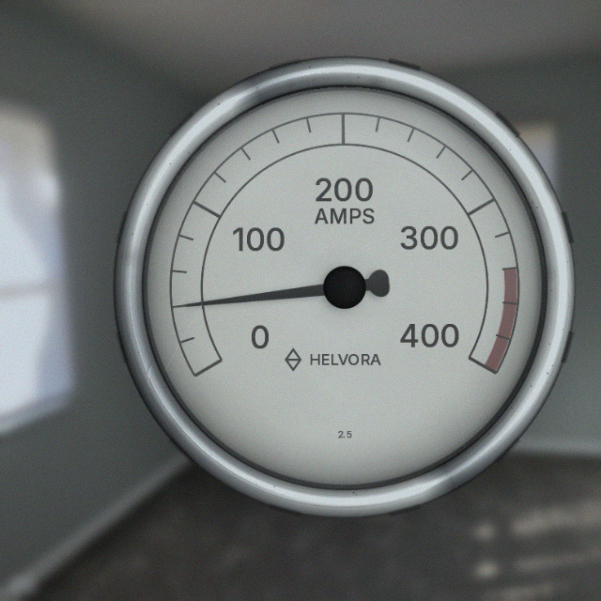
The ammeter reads {"value": 40, "unit": "A"}
